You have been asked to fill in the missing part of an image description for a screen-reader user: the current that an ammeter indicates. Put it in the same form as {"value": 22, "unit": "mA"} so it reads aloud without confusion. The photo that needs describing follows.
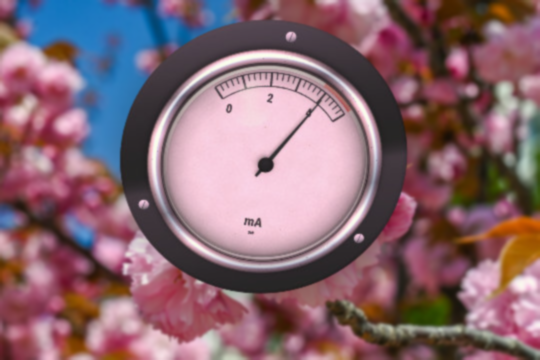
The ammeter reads {"value": 4, "unit": "mA"}
